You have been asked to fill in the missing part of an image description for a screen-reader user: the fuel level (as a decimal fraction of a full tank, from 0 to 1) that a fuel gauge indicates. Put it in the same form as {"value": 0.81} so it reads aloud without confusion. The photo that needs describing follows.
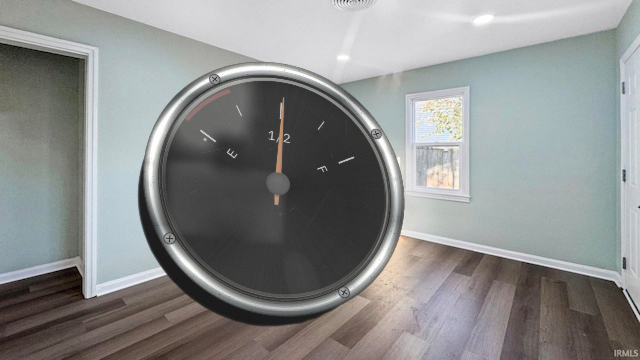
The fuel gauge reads {"value": 0.5}
